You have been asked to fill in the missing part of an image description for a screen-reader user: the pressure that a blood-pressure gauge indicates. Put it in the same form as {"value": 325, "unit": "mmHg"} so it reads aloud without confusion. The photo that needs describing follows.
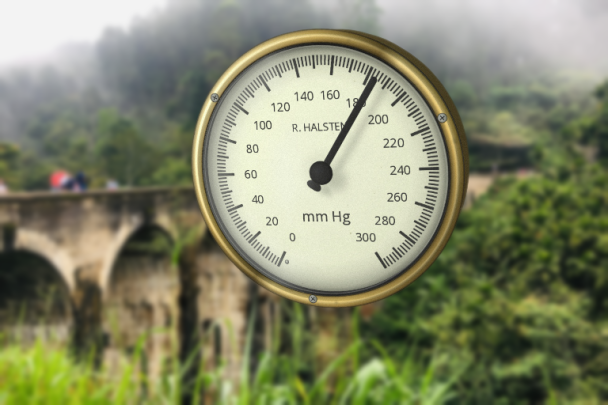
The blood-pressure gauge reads {"value": 184, "unit": "mmHg"}
